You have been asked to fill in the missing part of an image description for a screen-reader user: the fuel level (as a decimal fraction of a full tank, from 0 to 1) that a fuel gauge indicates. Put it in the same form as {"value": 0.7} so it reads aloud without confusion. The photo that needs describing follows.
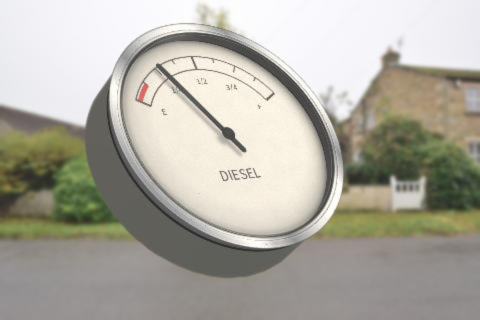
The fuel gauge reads {"value": 0.25}
